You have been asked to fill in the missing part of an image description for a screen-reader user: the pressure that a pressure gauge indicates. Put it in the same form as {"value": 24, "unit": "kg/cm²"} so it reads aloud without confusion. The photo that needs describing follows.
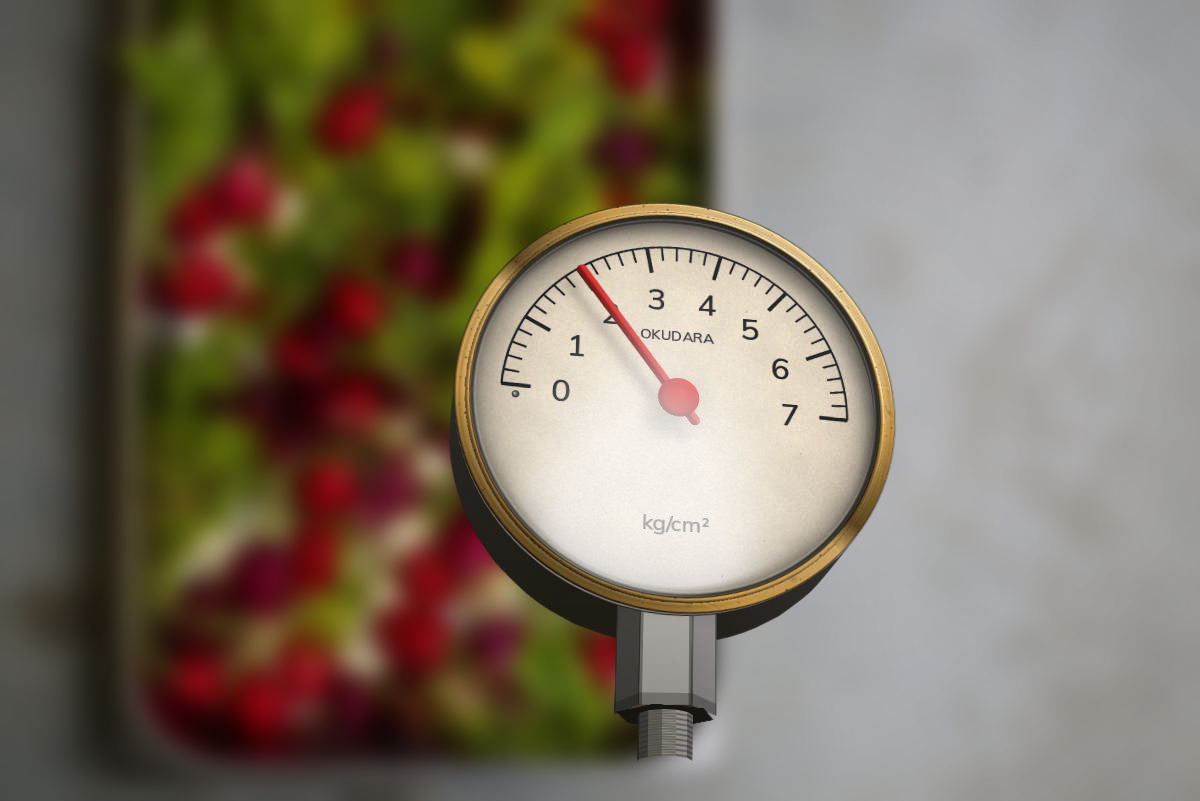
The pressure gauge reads {"value": 2, "unit": "kg/cm²"}
